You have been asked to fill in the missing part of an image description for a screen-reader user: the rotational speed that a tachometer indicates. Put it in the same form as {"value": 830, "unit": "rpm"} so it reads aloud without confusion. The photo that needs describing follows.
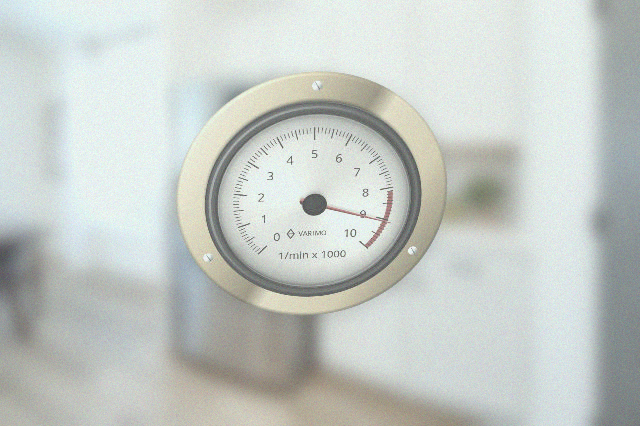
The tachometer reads {"value": 9000, "unit": "rpm"}
